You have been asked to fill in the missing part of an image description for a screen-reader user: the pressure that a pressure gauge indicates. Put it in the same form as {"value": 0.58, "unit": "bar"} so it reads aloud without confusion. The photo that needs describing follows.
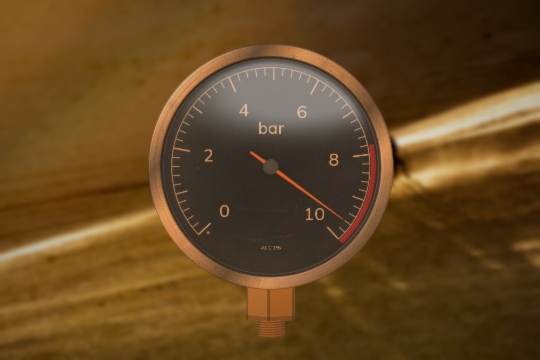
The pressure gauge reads {"value": 9.6, "unit": "bar"}
